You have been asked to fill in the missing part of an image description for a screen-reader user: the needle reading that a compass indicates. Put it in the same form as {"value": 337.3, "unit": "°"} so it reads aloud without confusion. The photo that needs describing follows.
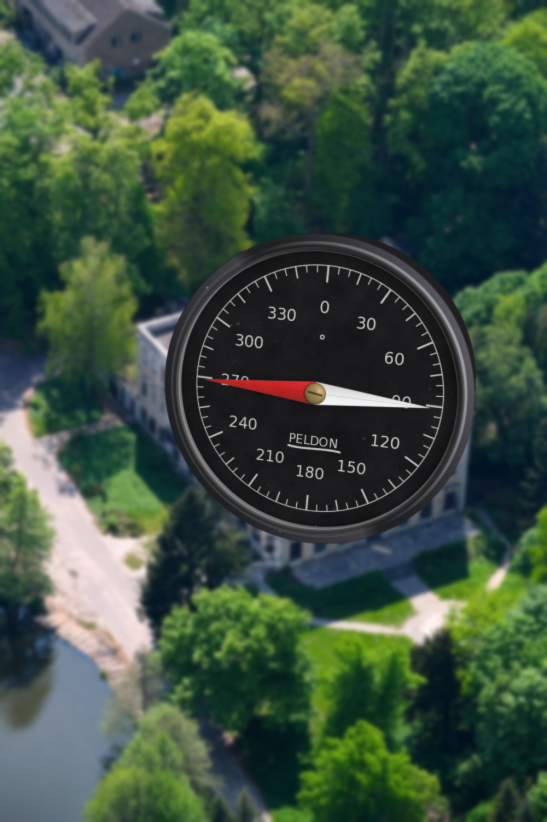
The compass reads {"value": 270, "unit": "°"}
